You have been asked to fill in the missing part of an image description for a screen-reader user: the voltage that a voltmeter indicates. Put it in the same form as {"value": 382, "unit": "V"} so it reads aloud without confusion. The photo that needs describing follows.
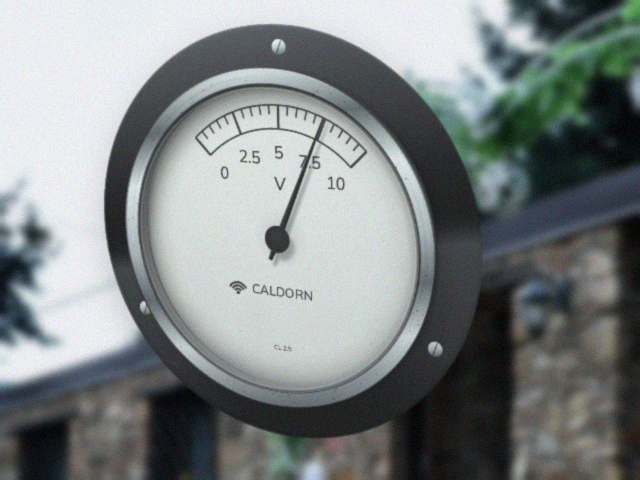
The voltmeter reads {"value": 7.5, "unit": "V"}
